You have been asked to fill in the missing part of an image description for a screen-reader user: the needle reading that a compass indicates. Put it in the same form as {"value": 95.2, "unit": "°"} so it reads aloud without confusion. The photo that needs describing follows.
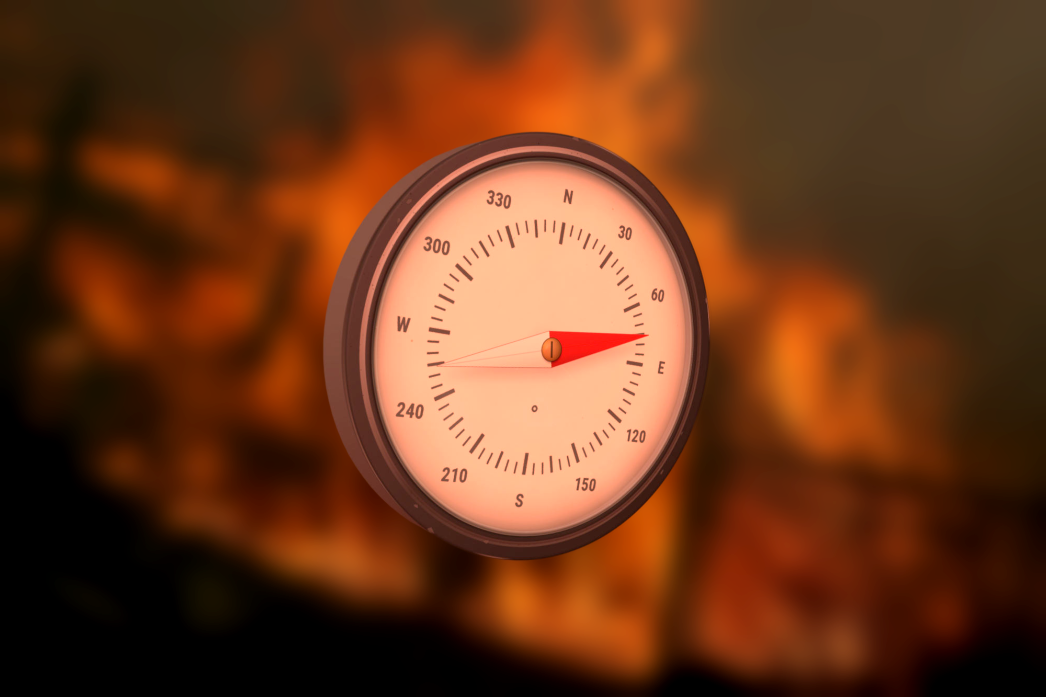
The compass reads {"value": 75, "unit": "°"}
